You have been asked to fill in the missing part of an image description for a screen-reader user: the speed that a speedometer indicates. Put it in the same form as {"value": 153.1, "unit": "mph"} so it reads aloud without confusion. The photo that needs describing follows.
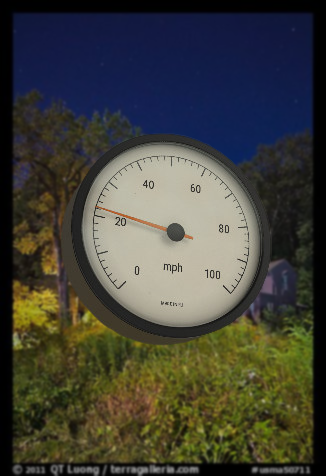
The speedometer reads {"value": 22, "unit": "mph"}
